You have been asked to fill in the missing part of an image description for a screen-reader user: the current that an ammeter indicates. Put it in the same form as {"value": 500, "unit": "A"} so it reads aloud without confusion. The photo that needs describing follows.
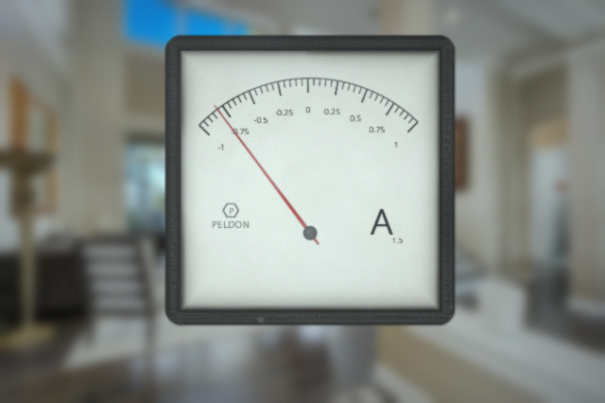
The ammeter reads {"value": -0.8, "unit": "A"}
